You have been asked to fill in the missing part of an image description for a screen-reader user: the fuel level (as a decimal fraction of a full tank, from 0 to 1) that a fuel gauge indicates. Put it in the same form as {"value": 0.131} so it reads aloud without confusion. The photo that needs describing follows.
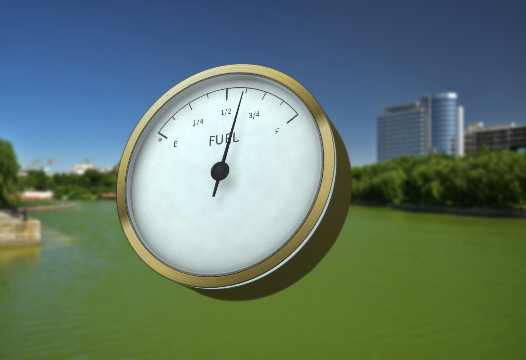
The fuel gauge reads {"value": 0.625}
